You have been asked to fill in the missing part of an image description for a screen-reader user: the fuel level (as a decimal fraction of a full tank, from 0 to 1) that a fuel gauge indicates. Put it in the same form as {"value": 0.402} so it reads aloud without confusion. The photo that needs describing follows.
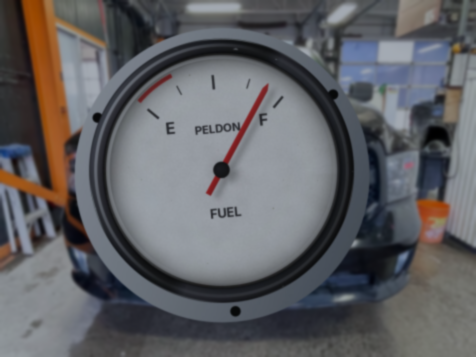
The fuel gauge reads {"value": 0.875}
